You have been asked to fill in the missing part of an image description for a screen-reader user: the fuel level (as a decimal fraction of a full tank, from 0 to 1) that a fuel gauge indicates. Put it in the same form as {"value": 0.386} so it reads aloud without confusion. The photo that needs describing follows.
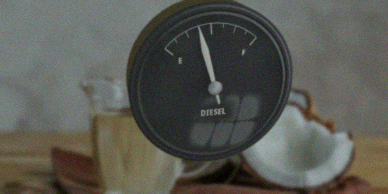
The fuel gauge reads {"value": 0.375}
